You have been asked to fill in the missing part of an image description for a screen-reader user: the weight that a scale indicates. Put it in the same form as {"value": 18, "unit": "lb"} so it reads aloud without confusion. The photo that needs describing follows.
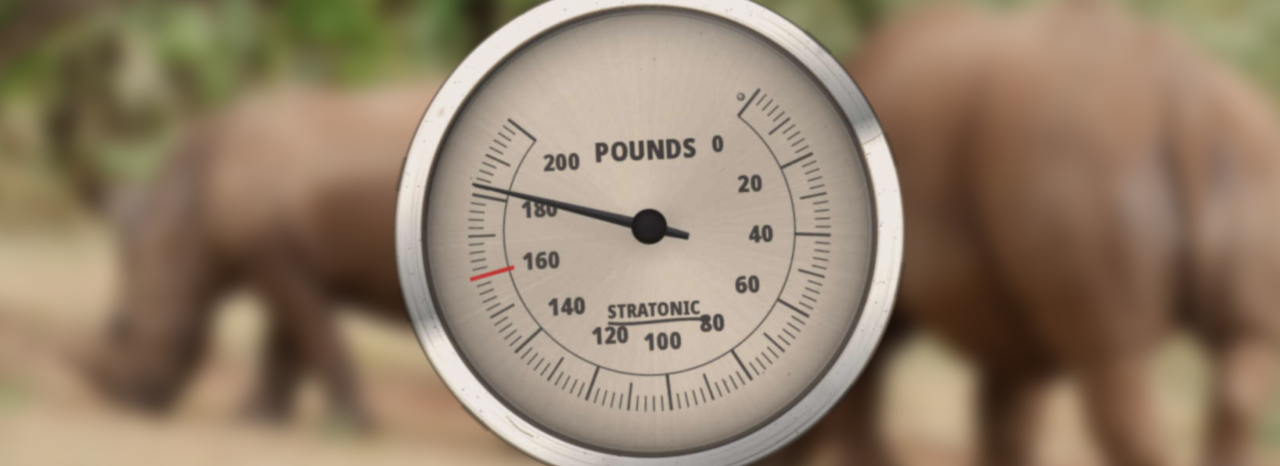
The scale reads {"value": 182, "unit": "lb"}
